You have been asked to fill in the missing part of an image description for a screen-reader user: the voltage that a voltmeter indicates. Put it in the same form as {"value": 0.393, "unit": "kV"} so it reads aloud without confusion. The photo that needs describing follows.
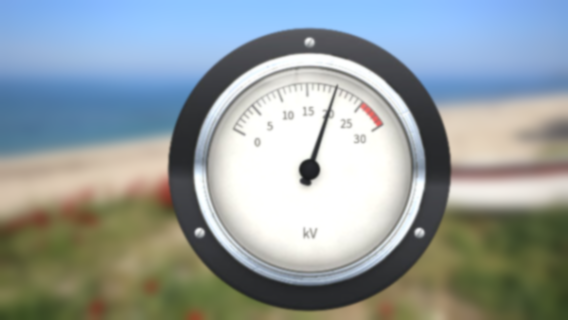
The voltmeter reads {"value": 20, "unit": "kV"}
